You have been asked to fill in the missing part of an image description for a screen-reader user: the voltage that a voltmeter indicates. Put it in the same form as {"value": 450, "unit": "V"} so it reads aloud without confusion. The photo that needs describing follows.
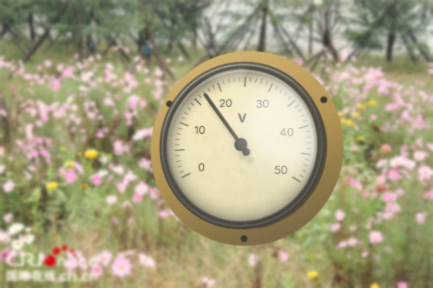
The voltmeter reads {"value": 17, "unit": "V"}
